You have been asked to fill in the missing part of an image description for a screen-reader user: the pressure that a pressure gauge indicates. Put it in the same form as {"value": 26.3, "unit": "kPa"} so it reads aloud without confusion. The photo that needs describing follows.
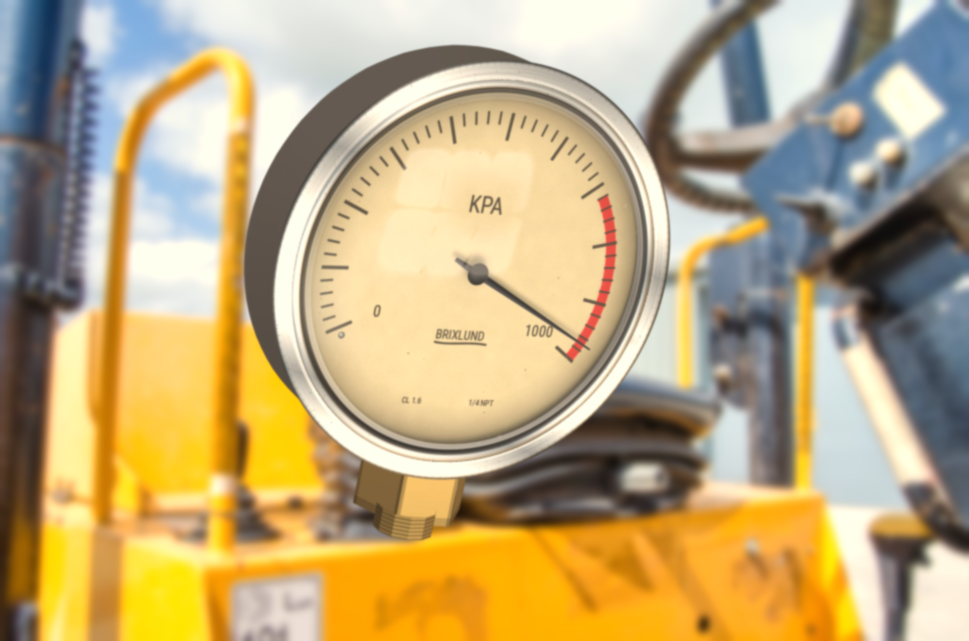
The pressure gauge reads {"value": 970, "unit": "kPa"}
